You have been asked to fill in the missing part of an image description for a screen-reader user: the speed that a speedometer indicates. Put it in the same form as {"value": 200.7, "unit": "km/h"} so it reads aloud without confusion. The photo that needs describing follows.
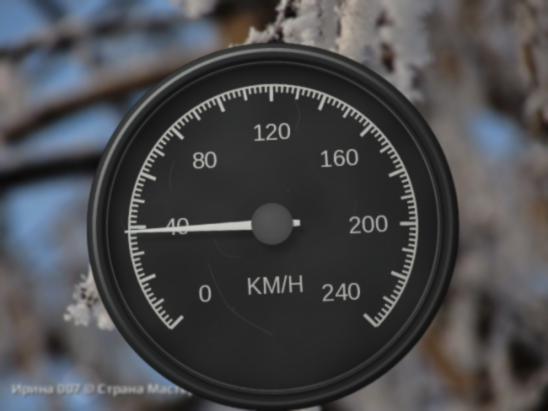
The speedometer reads {"value": 38, "unit": "km/h"}
